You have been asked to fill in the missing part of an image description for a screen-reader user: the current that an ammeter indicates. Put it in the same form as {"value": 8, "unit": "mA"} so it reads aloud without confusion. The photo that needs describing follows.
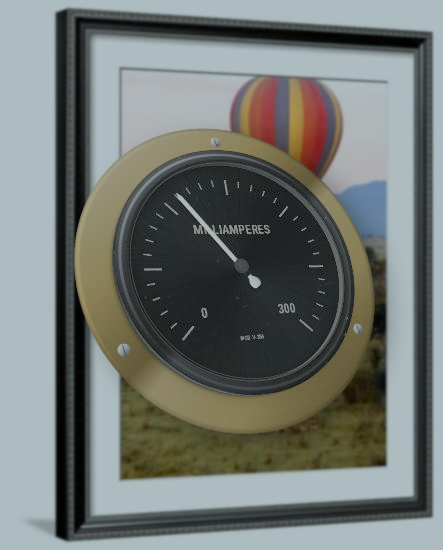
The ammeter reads {"value": 110, "unit": "mA"}
